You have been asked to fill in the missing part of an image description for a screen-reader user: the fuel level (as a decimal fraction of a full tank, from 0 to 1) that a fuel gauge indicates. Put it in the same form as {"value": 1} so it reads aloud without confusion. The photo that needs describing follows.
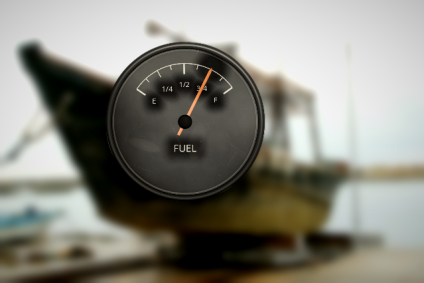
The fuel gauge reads {"value": 0.75}
